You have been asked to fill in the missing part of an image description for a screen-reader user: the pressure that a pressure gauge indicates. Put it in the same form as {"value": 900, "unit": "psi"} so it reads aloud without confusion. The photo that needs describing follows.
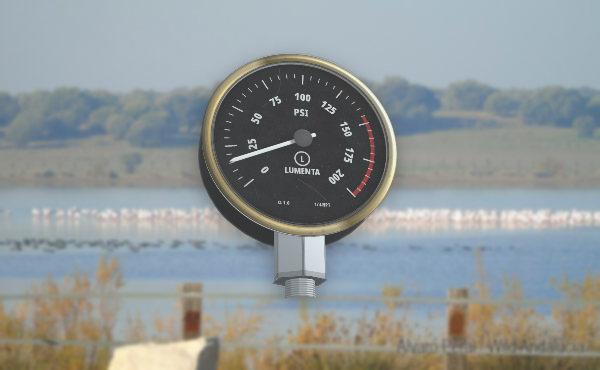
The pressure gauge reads {"value": 15, "unit": "psi"}
